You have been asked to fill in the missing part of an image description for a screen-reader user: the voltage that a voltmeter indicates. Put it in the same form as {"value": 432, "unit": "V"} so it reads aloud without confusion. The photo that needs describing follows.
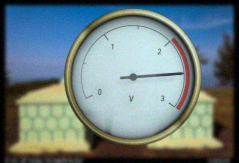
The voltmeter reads {"value": 2.5, "unit": "V"}
